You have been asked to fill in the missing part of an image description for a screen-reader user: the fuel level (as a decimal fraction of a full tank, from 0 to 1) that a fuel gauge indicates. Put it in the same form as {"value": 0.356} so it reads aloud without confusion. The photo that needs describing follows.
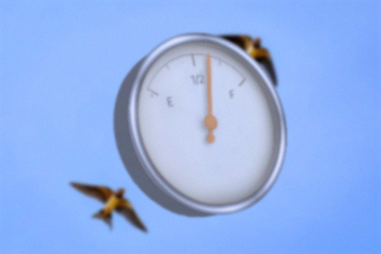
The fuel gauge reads {"value": 0.625}
